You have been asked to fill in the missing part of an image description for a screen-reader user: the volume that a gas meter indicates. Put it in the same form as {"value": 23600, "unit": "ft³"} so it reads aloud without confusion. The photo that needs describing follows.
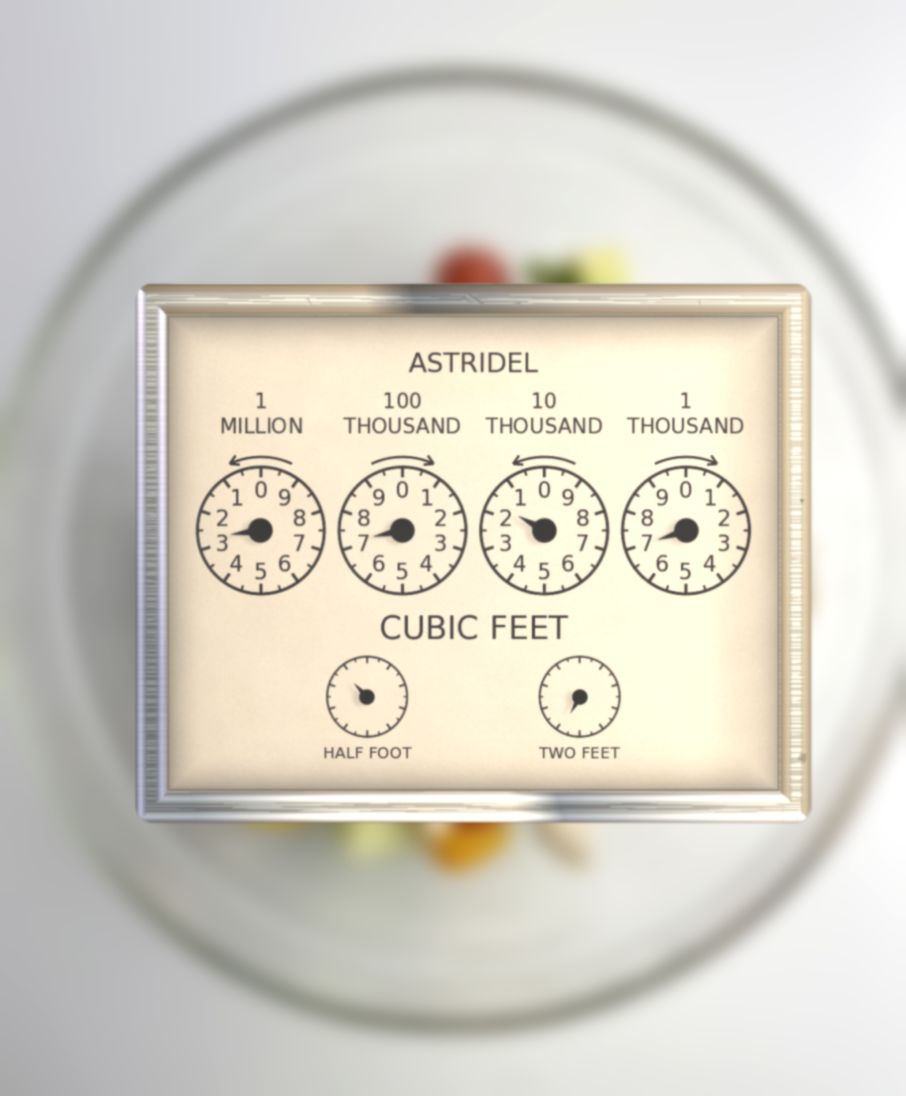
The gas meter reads {"value": 271700, "unit": "ft³"}
